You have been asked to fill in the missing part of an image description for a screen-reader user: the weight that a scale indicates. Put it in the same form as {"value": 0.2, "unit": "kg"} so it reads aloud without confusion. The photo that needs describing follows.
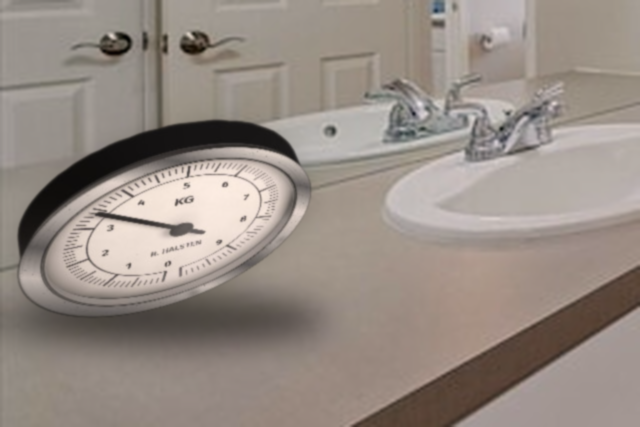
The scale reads {"value": 3.5, "unit": "kg"}
